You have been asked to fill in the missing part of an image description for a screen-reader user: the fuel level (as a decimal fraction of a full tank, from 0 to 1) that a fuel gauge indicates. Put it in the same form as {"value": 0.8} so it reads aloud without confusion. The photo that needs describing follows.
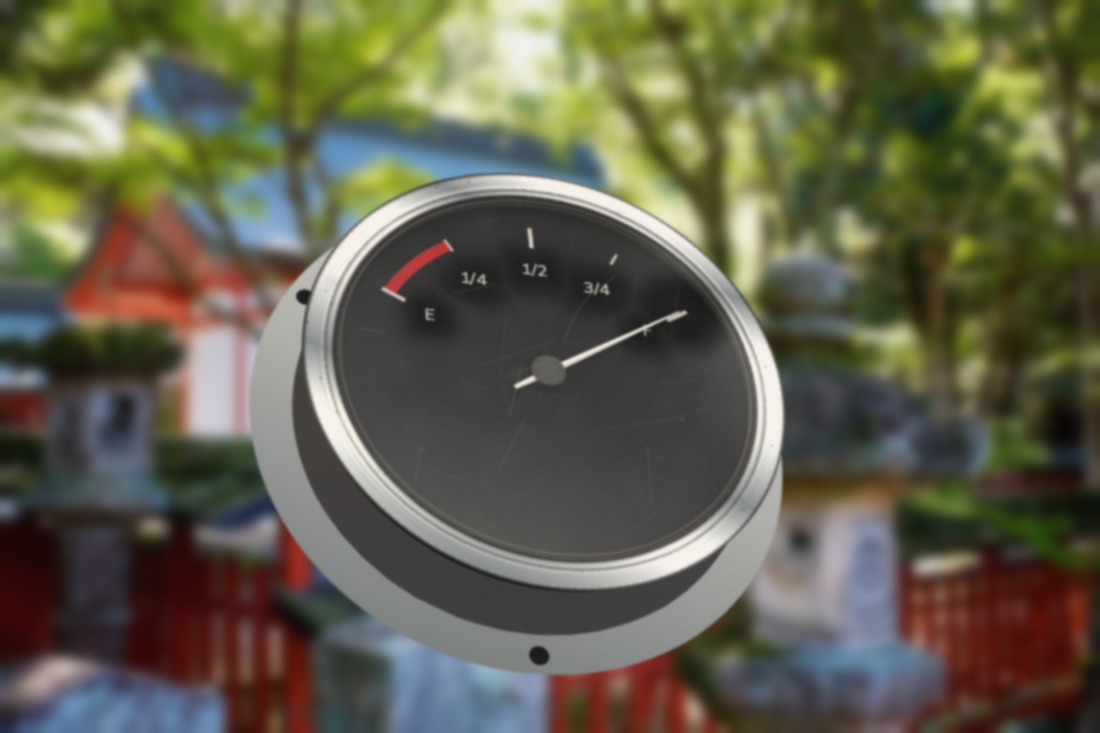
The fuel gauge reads {"value": 1}
